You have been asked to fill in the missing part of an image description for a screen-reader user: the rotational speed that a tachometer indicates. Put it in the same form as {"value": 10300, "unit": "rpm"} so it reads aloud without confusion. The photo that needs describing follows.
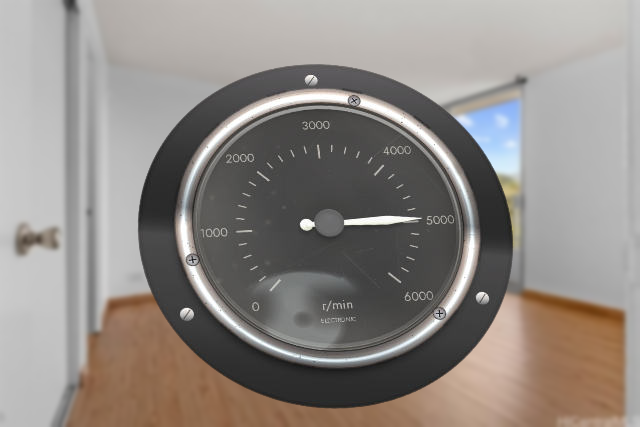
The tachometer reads {"value": 5000, "unit": "rpm"}
